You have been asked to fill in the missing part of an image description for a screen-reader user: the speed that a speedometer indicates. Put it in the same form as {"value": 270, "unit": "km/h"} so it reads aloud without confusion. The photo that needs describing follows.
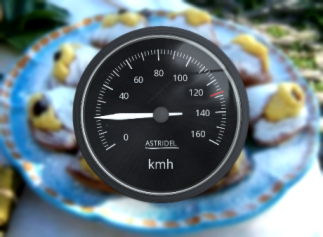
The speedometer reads {"value": 20, "unit": "km/h"}
